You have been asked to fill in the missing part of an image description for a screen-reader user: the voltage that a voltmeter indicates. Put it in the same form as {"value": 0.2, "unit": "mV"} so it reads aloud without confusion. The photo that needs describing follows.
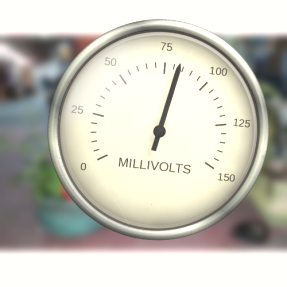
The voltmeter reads {"value": 82.5, "unit": "mV"}
